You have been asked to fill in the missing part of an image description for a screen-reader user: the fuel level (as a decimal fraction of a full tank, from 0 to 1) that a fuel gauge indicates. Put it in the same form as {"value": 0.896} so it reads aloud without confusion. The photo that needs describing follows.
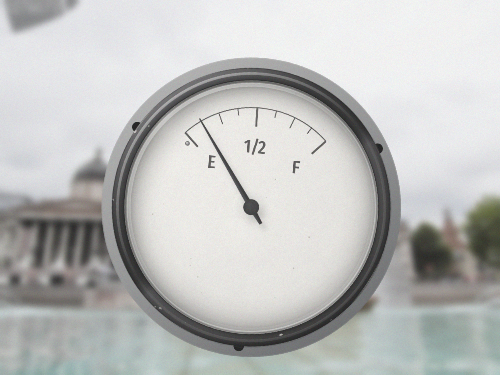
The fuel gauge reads {"value": 0.125}
